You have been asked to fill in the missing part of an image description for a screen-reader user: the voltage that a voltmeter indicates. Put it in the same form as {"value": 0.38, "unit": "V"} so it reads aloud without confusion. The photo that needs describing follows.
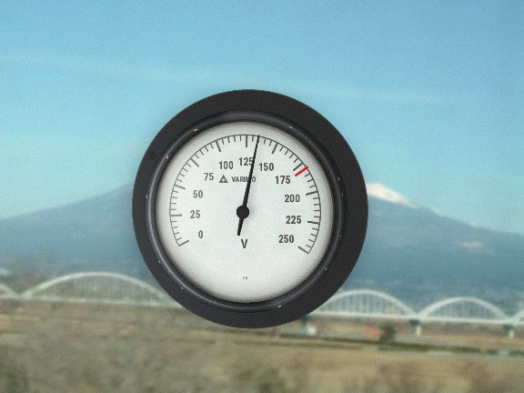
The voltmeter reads {"value": 135, "unit": "V"}
